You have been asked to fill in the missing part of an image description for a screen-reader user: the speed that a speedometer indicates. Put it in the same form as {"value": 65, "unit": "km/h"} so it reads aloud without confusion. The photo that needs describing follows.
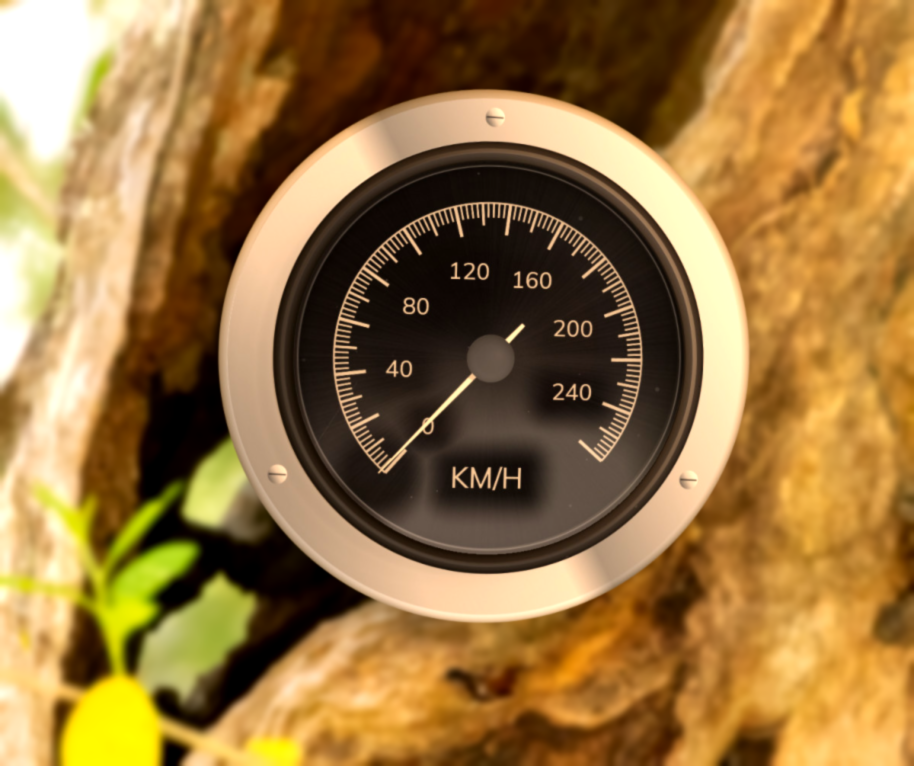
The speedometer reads {"value": 2, "unit": "km/h"}
